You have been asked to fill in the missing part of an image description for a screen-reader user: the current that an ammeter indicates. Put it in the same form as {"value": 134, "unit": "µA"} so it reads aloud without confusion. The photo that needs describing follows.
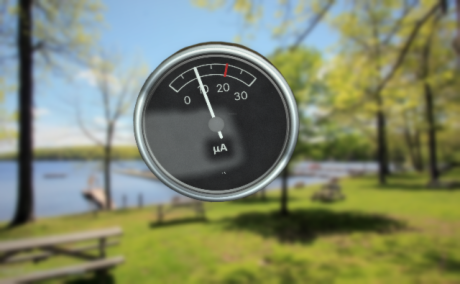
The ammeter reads {"value": 10, "unit": "µA"}
